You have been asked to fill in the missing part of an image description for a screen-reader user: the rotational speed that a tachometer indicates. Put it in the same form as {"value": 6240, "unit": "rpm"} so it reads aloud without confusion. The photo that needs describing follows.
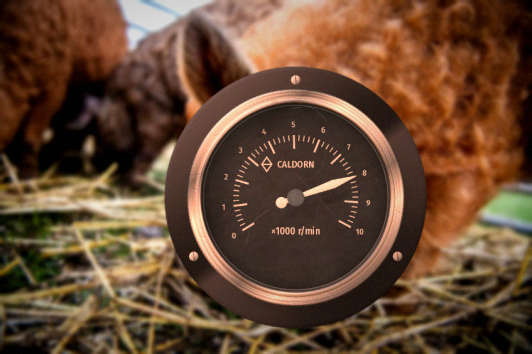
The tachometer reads {"value": 8000, "unit": "rpm"}
